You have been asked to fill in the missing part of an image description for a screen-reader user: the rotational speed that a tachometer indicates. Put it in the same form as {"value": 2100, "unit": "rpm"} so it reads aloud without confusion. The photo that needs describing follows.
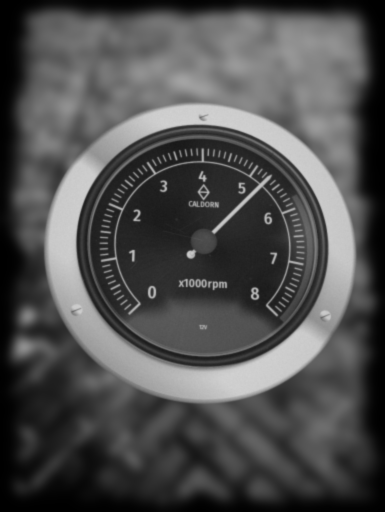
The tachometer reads {"value": 5300, "unit": "rpm"}
